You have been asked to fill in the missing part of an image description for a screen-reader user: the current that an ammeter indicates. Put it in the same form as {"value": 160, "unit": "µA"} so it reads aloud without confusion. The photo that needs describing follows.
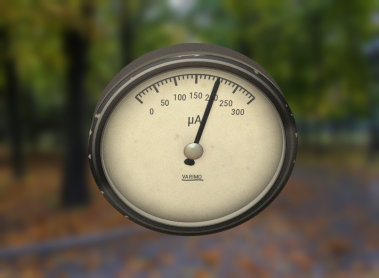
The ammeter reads {"value": 200, "unit": "µA"}
